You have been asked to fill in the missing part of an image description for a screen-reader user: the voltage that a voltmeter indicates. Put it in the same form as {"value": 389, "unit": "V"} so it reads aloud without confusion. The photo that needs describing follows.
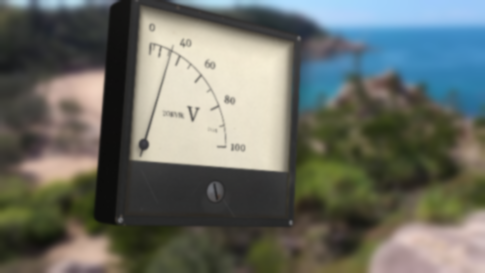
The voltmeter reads {"value": 30, "unit": "V"}
